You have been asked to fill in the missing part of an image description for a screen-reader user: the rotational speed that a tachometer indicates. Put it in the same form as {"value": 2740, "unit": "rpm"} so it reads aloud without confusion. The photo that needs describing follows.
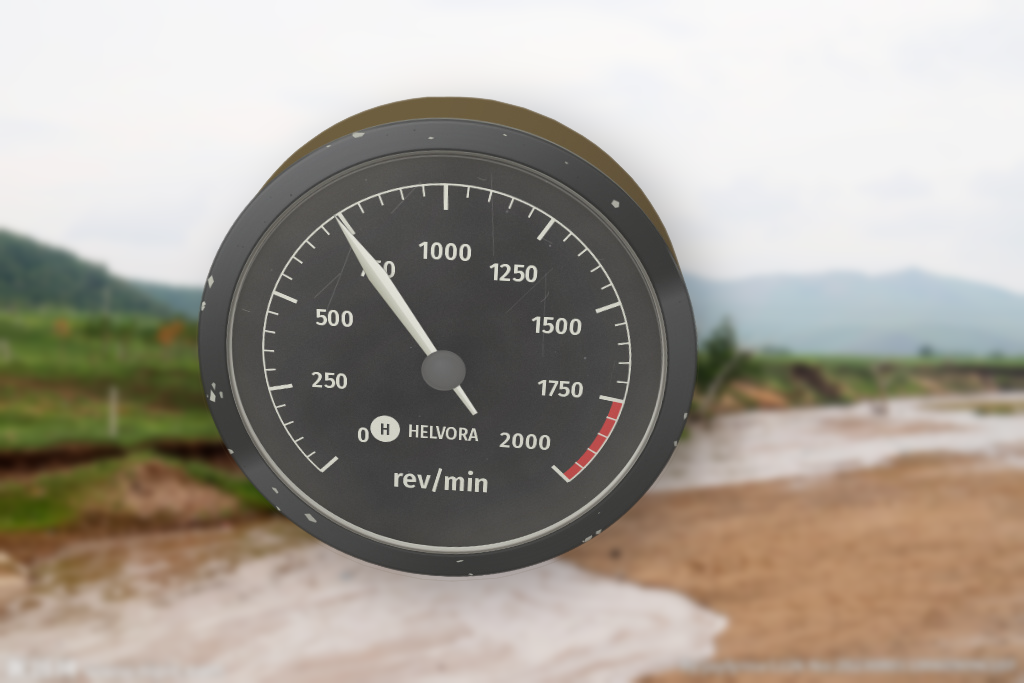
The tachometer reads {"value": 750, "unit": "rpm"}
